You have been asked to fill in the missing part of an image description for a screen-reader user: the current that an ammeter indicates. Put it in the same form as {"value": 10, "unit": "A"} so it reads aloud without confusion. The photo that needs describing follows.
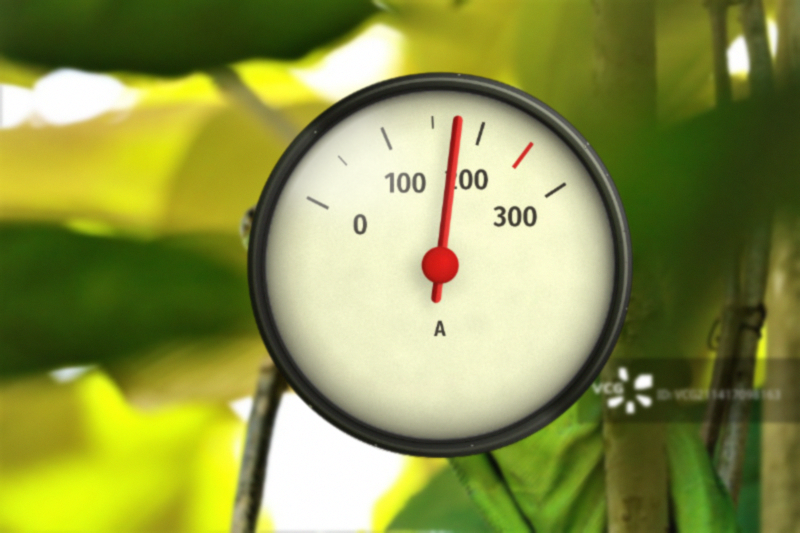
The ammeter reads {"value": 175, "unit": "A"}
